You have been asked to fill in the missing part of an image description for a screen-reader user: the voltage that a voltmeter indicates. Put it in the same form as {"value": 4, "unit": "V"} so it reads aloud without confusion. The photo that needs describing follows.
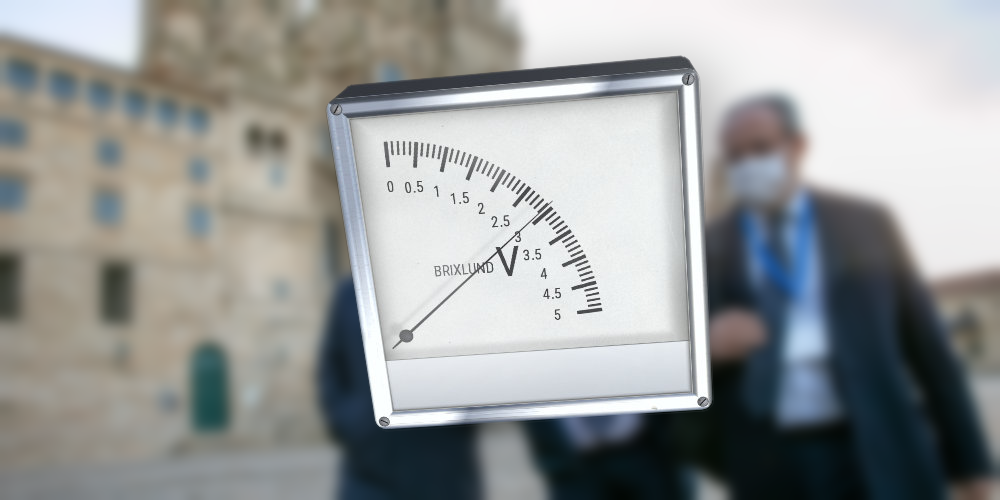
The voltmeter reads {"value": 2.9, "unit": "V"}
